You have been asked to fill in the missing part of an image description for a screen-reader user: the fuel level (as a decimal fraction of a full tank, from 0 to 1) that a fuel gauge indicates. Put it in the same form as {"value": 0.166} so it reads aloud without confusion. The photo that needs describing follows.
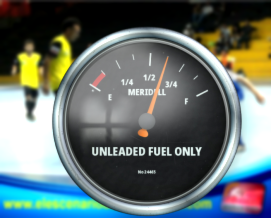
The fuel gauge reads {"value": 0.625}
